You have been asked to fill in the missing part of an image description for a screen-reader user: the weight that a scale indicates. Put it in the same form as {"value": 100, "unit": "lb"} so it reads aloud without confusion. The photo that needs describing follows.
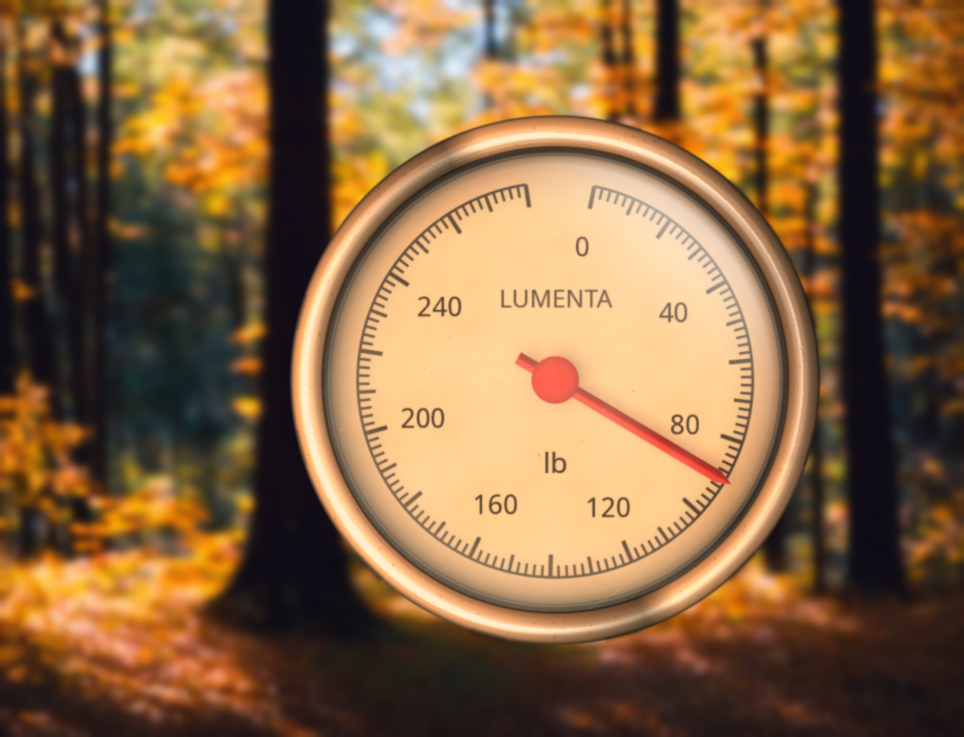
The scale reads {"value": 90, "unit": "lb"}
